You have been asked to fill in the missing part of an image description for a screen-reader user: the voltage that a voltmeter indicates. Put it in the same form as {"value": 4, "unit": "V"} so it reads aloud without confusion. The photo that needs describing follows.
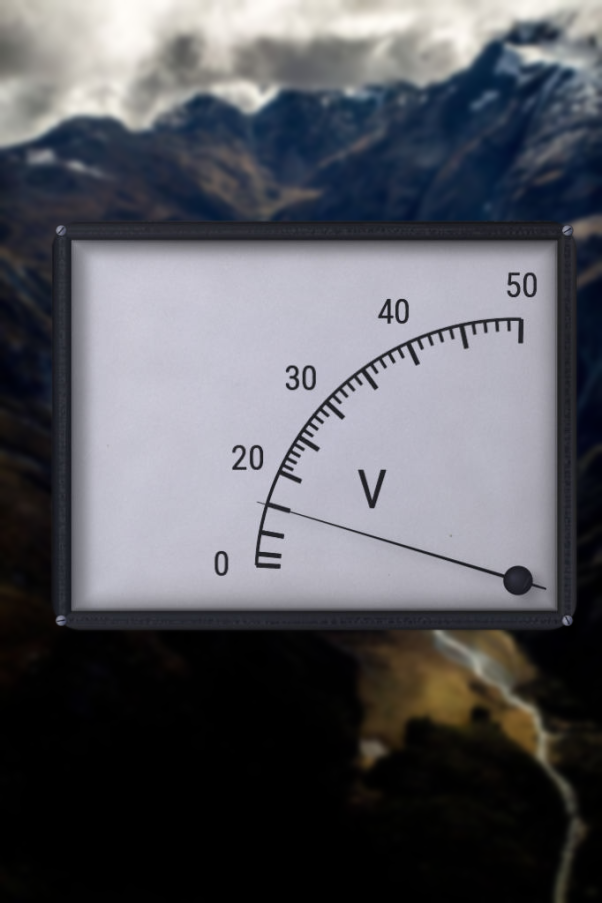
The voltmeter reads {"value": 15, "unit": "V"}
